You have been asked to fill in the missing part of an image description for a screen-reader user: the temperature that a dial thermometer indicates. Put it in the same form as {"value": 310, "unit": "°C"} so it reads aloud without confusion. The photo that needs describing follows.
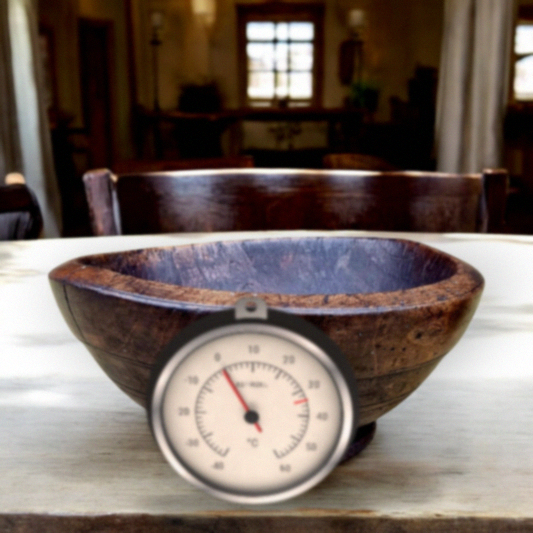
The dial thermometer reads {"value": 0, "unit": "°C"}
